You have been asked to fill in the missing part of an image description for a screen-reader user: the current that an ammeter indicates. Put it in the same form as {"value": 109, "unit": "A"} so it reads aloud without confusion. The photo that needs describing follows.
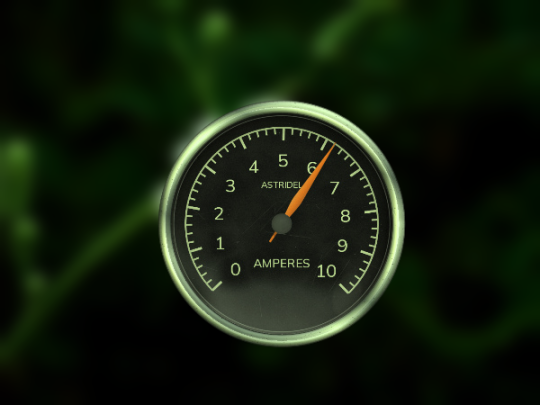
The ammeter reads {"value": 6.2, "unit": "A"}
